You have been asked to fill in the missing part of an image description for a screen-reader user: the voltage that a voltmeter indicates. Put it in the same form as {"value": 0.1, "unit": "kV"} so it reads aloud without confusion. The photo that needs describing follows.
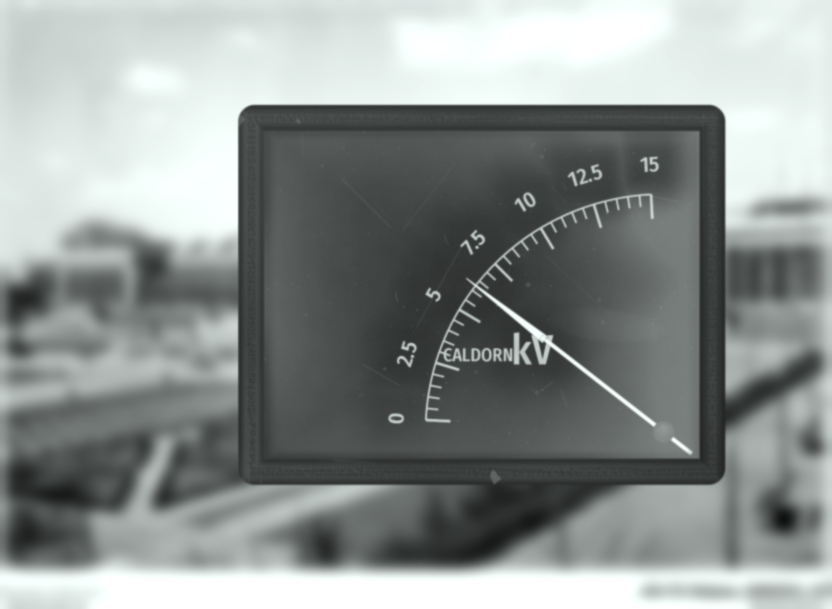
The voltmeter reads {"value": 6.25, "unit": "kV"}
